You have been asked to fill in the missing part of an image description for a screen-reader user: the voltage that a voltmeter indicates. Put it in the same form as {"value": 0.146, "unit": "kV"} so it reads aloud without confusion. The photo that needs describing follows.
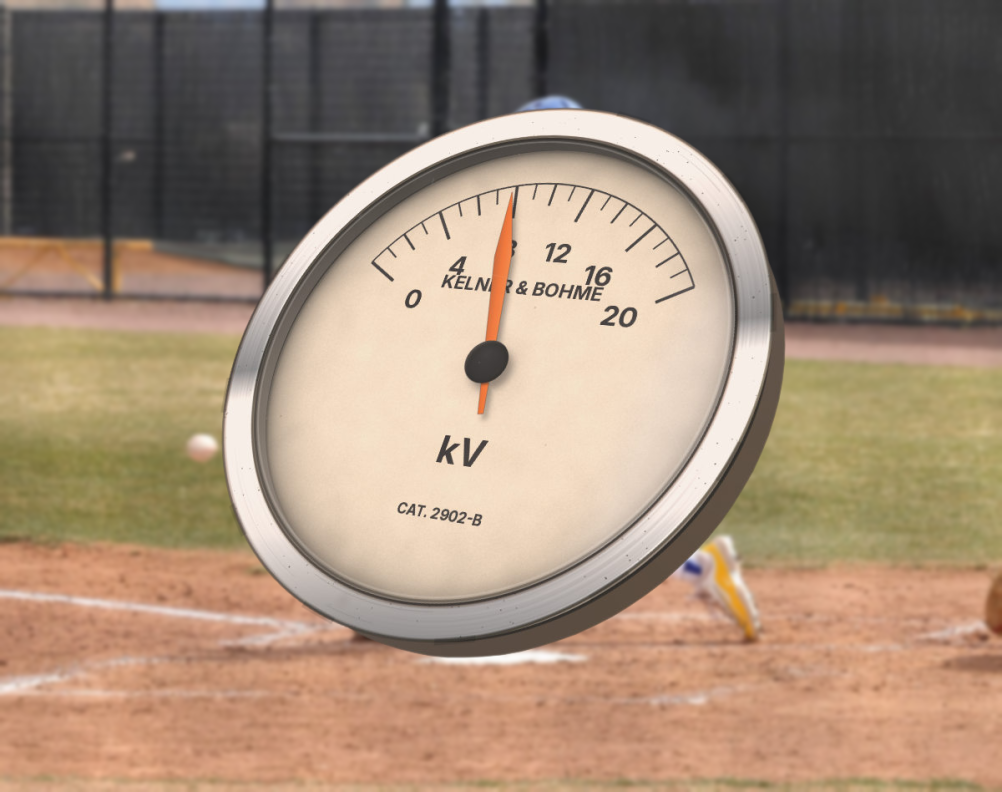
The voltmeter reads {"value": 8, "unit": "kV"}
